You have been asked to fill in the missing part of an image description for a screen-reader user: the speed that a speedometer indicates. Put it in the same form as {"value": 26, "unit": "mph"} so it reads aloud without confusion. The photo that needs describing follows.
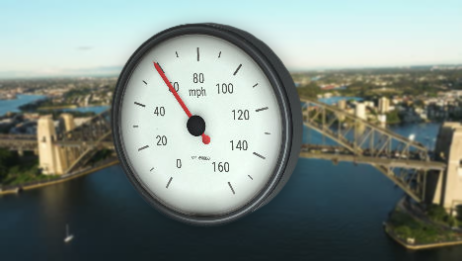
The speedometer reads {"value": 60, "unit": "mph"}
